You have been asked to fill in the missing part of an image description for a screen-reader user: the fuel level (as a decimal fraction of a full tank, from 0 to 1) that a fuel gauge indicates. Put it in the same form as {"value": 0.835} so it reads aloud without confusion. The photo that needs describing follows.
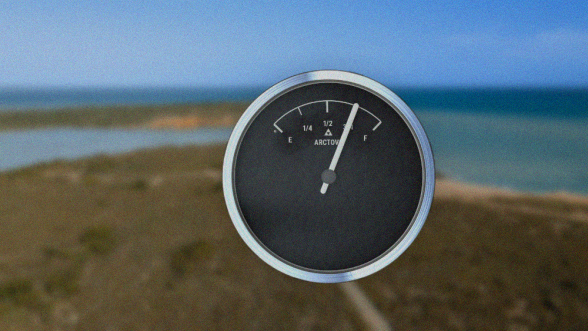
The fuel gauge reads {"value": 0.75}
